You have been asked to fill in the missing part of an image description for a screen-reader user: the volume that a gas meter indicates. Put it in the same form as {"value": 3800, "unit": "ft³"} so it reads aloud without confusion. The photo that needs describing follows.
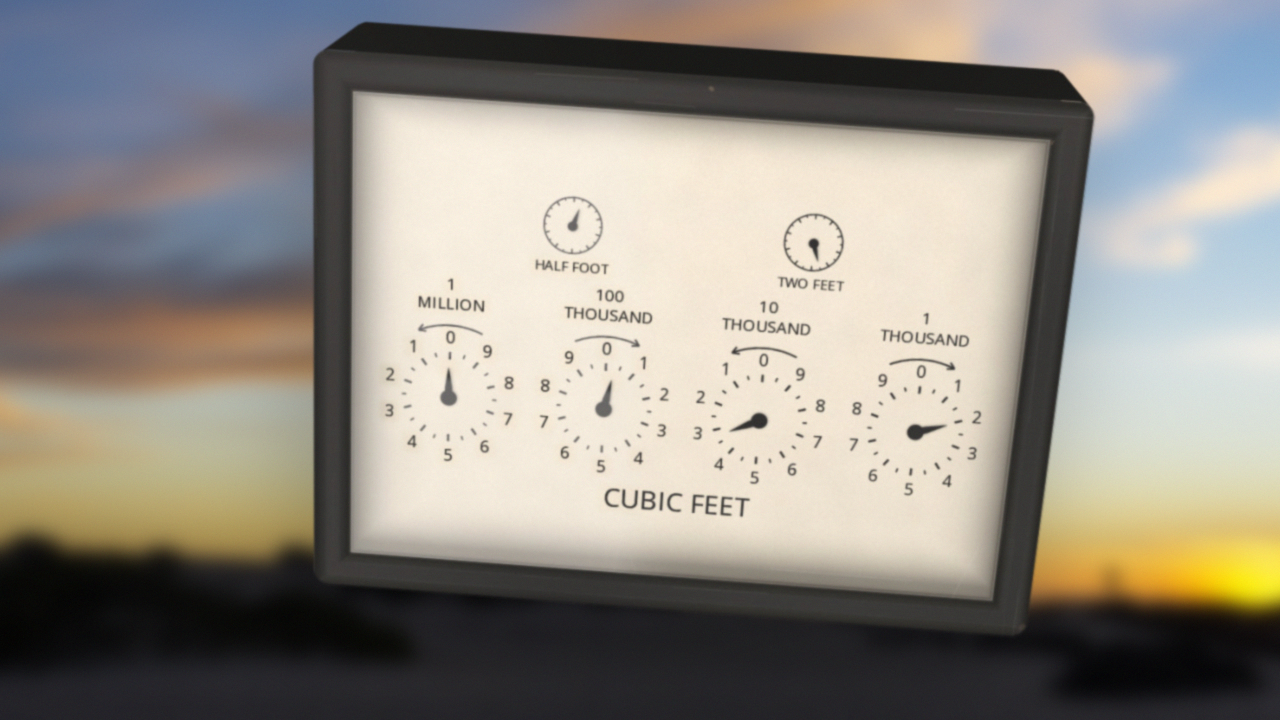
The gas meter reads {"value": 3200, "unit": "ft³"}
